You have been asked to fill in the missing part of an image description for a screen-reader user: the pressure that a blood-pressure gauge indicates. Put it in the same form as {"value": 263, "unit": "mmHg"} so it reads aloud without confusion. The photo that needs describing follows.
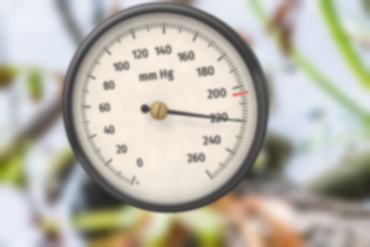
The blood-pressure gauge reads {"value": 220, "unit": "mmHg"}
